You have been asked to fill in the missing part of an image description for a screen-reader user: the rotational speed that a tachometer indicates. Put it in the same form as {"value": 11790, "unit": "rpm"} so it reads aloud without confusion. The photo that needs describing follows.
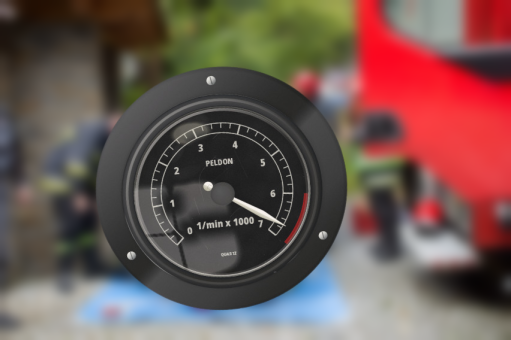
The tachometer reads {"value": 6700, "unit": "rpm"}
